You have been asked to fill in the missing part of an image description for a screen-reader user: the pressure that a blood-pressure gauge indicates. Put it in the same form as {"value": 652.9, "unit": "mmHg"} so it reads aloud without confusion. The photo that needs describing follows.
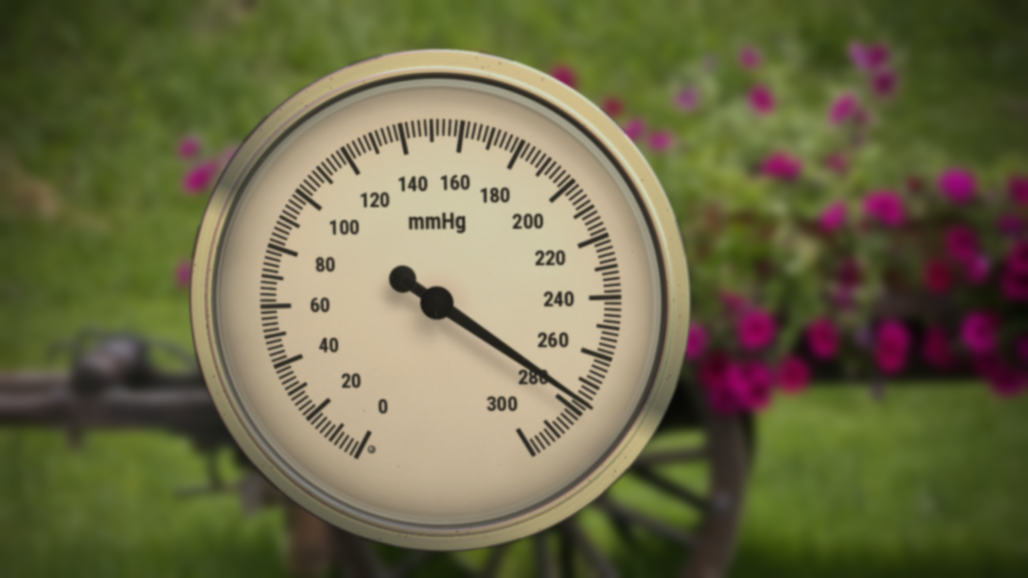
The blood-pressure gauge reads {"value": 276, "unit": "mmHg"}
